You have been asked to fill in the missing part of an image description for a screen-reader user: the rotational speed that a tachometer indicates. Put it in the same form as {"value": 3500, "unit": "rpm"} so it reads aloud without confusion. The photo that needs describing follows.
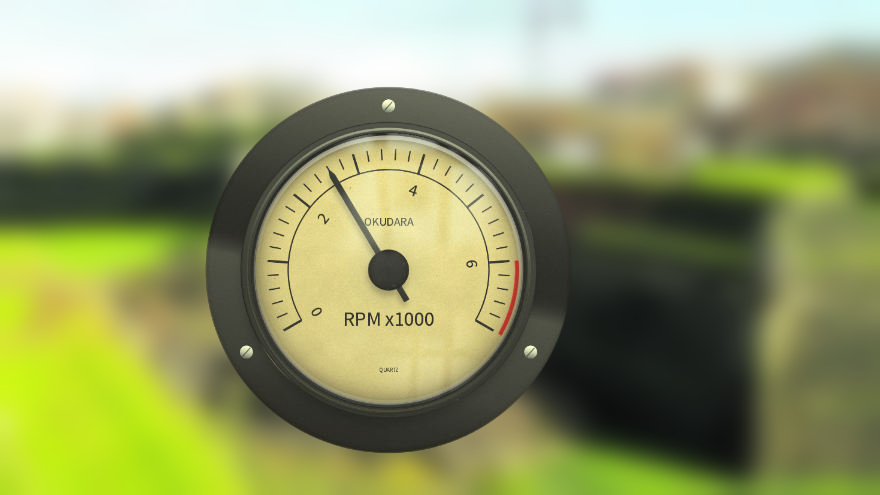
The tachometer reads {"value": 2600, "unit": "rpm"}
